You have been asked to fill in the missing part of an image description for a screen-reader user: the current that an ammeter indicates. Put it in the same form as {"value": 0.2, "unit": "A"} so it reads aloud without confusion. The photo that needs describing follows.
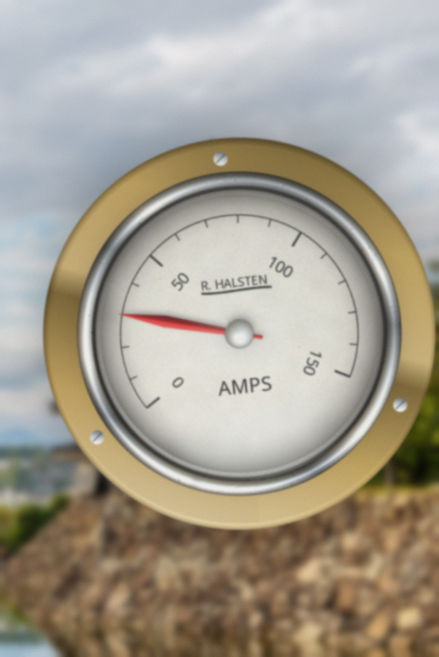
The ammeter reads {"value": 30, "unit": "A"}
